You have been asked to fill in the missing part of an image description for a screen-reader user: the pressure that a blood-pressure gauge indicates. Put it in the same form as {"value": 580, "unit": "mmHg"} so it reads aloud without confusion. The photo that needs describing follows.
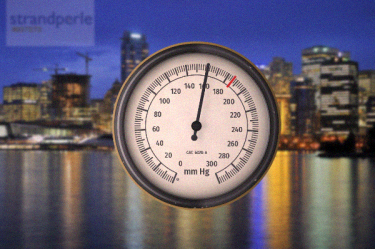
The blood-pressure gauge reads {"value": 160, "unit": "mmHg"}
